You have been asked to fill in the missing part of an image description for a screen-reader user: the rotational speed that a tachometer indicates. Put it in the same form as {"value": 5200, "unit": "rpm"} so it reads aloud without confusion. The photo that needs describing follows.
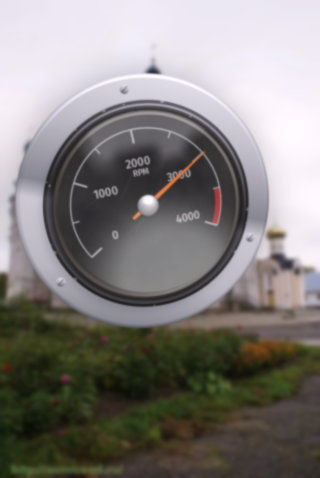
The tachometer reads {"value": 3000, "unit": "rpm"}
